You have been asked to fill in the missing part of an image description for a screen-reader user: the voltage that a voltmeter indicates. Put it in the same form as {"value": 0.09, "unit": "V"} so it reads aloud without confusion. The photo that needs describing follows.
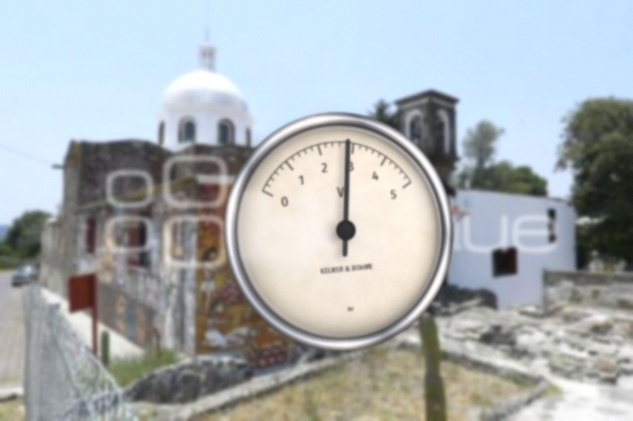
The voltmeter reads {"value": 2.8, "unit": "V"}
